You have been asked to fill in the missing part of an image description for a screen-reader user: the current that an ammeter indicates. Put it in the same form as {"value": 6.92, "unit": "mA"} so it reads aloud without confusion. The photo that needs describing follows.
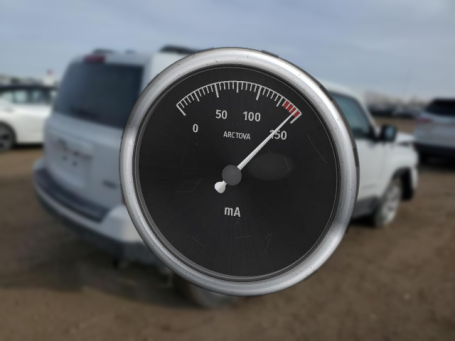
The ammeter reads {"value": 145, "unit": "mA"}
